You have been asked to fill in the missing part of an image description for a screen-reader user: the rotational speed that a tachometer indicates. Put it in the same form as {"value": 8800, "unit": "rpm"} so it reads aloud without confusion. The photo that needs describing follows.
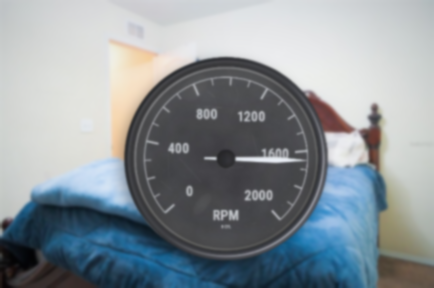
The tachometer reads {"value": 1650, "unit": "rpm"}
